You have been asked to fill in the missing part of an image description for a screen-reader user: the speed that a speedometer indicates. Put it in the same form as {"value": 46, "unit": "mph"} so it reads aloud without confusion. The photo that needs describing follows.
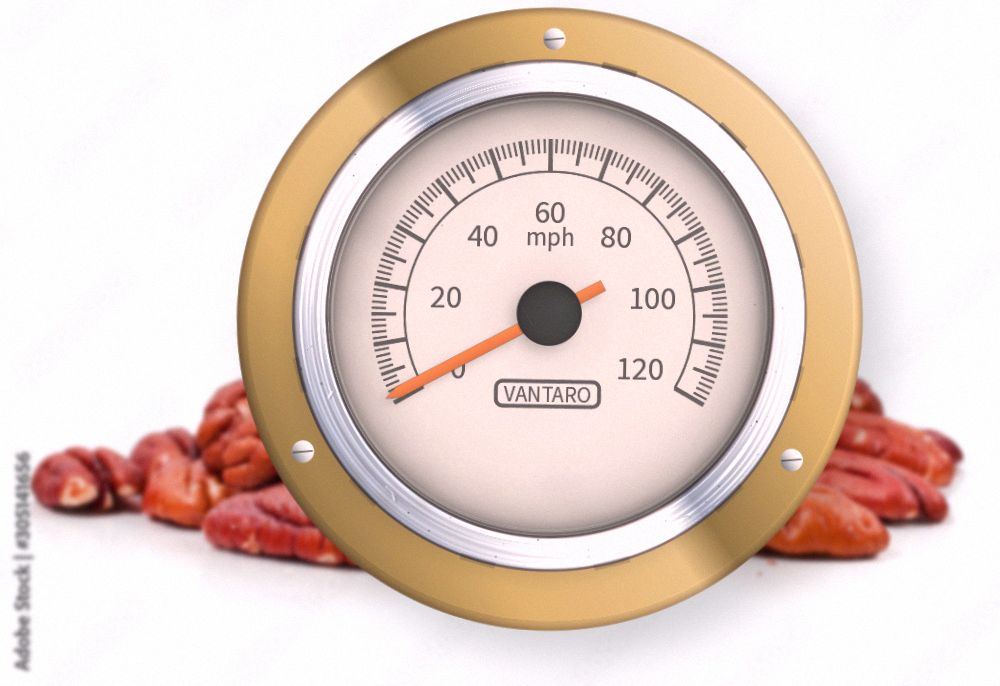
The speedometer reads {"value": 1, "unit": "mph"}
